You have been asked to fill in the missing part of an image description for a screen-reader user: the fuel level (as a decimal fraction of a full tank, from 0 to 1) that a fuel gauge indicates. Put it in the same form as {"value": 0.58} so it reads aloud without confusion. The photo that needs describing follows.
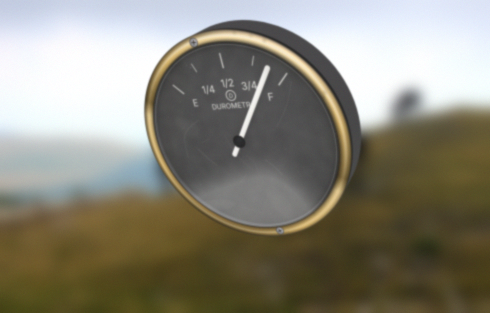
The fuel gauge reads {"value": 0.875}
